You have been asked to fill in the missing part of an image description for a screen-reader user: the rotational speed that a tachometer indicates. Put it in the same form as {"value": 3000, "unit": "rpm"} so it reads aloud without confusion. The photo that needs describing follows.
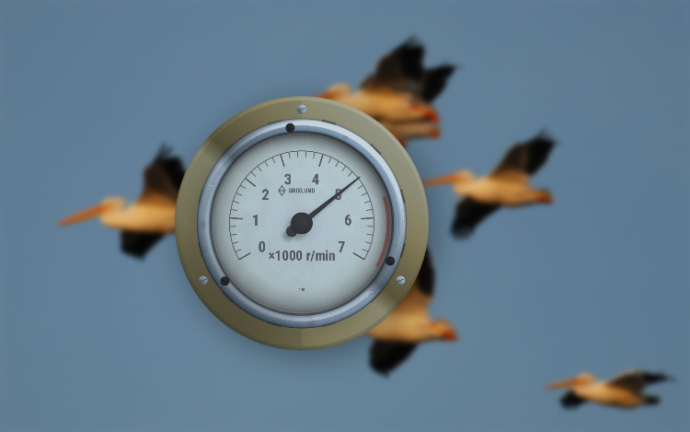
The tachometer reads {"value": 5000, "unit": "rpm"}
